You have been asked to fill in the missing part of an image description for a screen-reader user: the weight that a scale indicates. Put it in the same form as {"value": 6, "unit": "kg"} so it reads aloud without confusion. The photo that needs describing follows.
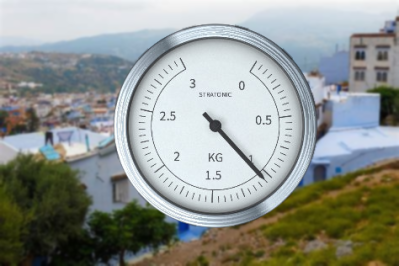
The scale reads {"value": 1.05, "unit": "kg"}
